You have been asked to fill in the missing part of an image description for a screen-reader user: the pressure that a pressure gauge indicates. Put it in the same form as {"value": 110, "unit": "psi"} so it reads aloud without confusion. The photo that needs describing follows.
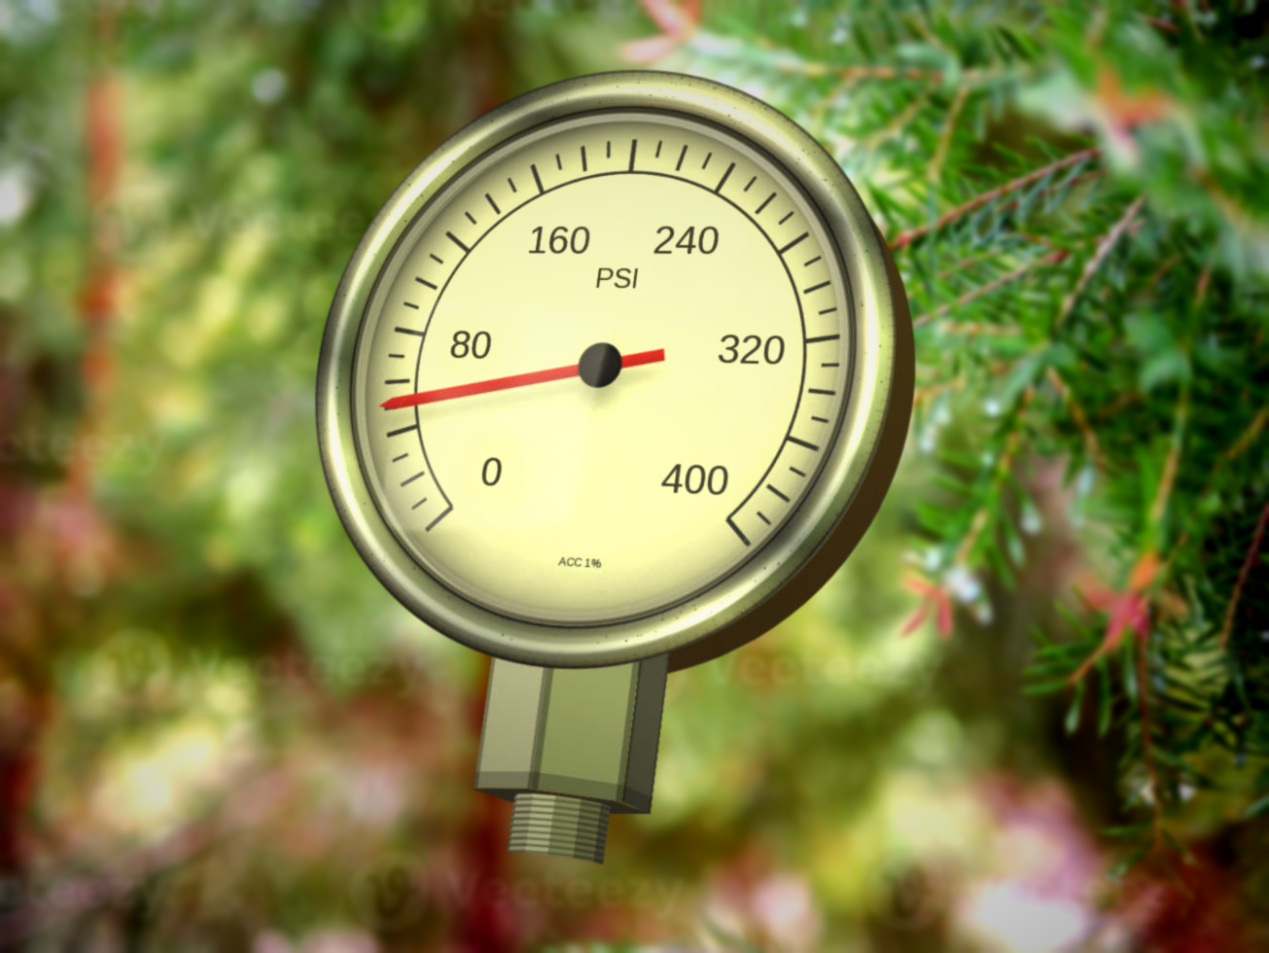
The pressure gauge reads {"value": 50, "unit": "psi"}
